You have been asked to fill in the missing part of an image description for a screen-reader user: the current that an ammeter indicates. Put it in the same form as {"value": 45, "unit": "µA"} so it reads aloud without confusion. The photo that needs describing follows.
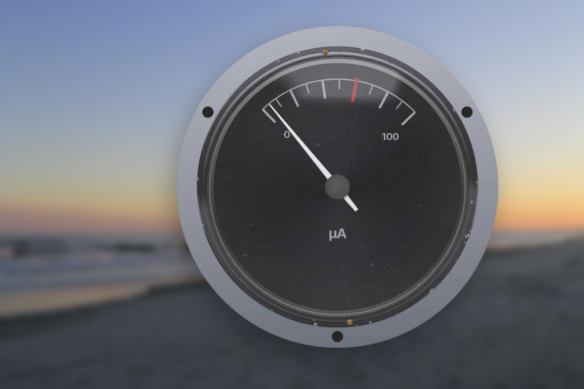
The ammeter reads {"value": 5, "unit": "µA"}
